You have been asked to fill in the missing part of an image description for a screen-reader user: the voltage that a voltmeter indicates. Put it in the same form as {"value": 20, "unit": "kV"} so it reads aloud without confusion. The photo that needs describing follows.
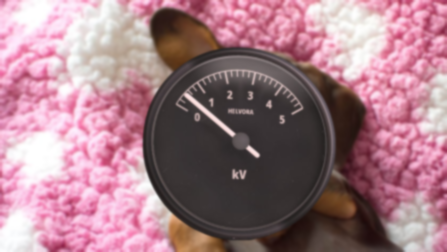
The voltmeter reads {"value": 0.4, "unit": "kV"}
